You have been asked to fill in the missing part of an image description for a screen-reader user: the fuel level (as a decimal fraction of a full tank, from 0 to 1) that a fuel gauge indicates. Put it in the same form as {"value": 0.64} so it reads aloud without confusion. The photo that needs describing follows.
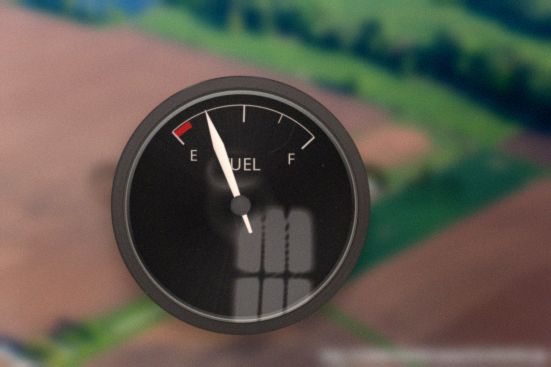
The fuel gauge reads {"value": 0.25}
